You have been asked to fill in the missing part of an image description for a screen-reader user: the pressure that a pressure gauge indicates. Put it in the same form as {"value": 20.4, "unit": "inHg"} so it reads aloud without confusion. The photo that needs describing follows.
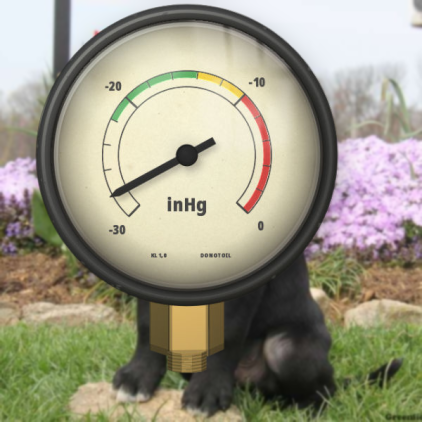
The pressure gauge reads {"value": -28, "unit": "inHg"}
